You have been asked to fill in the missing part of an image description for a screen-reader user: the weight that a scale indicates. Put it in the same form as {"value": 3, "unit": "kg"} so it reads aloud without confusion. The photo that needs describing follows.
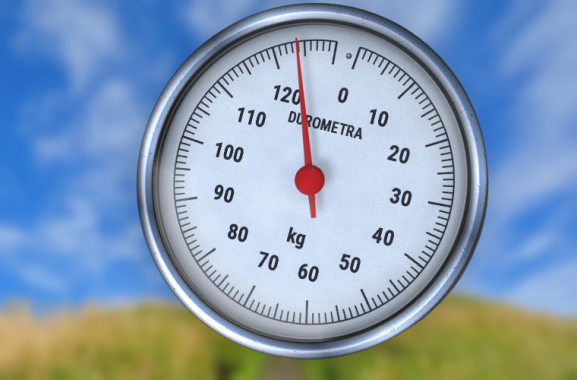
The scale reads {"value": 124, "unit": "kg"}
